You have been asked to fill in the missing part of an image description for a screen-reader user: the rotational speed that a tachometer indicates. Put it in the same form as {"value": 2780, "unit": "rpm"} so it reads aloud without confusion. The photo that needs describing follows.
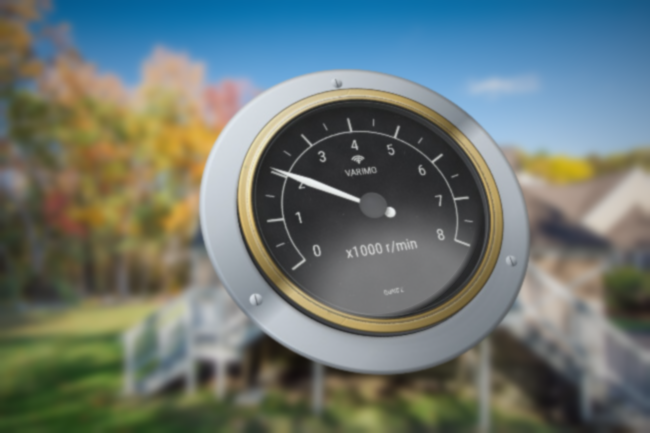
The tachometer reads {"value": 2000, "unit": "rpm"}
